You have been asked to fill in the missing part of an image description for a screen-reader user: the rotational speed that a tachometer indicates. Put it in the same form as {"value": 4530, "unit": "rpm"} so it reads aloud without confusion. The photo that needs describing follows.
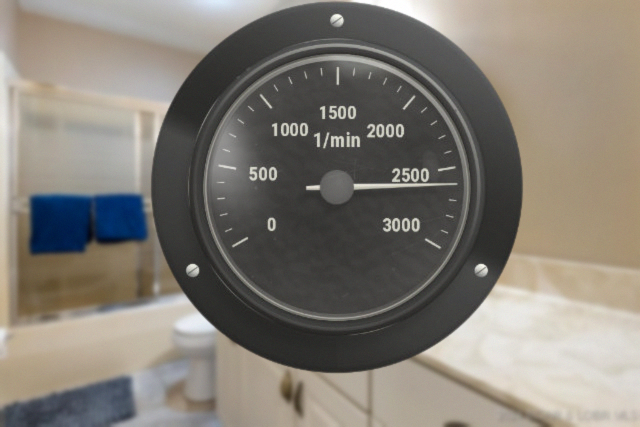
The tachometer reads {"value": 2600, "unit": "rpm"}
